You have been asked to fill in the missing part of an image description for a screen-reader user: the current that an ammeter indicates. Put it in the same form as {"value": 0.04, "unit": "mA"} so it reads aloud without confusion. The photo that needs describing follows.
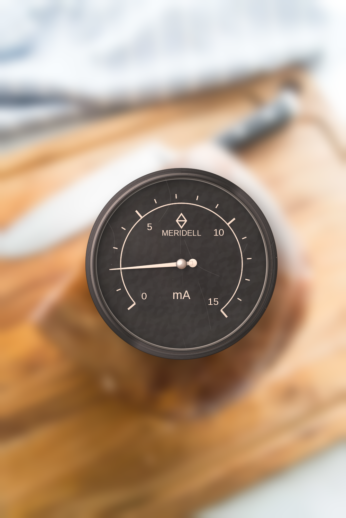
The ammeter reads {"value": 2, "unit": "mA"}
